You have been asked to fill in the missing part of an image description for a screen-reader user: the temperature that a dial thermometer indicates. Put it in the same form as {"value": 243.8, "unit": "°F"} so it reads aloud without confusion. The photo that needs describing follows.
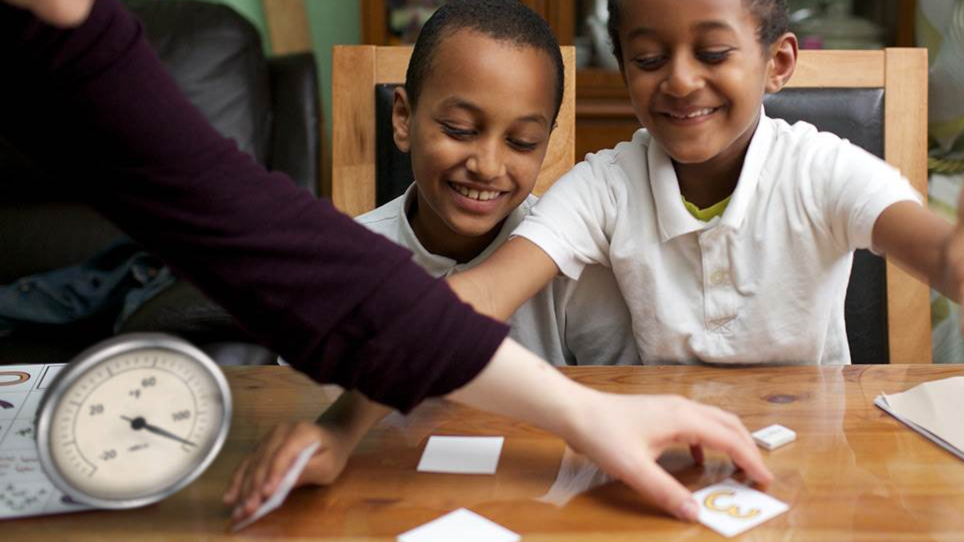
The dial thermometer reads {"value": 116, "unit": "°F"}
